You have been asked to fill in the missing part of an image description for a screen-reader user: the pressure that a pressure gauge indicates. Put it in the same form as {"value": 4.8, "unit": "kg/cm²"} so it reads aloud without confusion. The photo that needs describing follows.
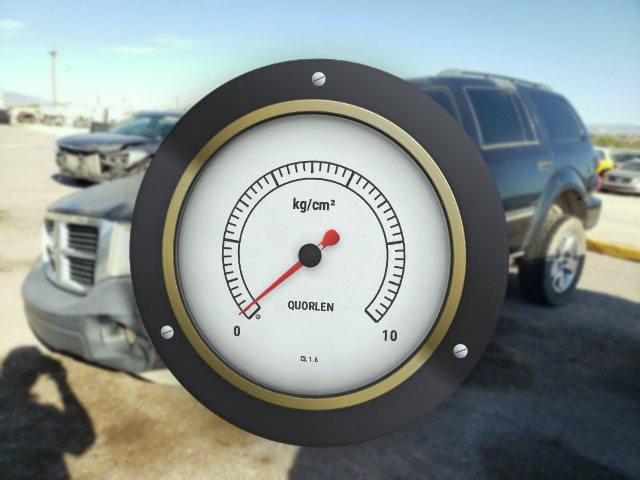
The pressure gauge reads {"value": 0.2, "unit": "kg/cm²"}
